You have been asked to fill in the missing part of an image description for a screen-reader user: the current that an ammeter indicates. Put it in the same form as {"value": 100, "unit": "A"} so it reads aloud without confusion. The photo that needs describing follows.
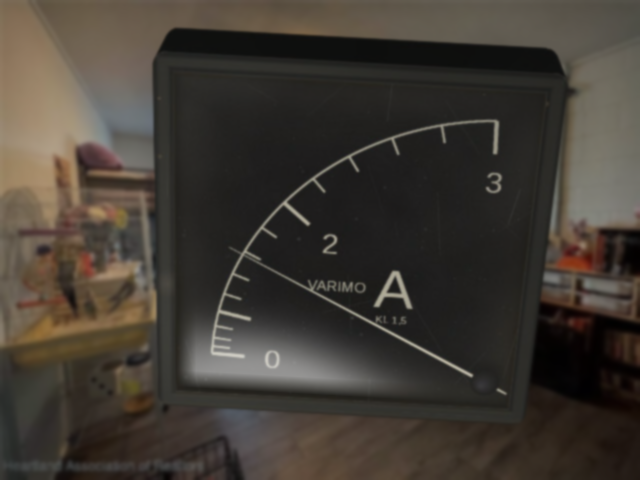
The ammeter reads {"value": 1.6, "unit": "A"}
